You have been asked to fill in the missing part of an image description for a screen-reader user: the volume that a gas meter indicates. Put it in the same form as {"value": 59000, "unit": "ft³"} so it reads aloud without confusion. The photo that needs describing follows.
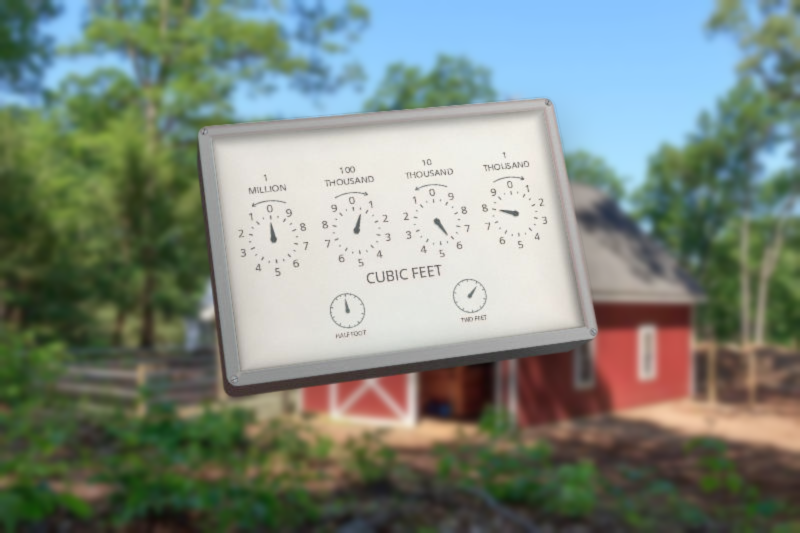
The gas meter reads {"value": 5800, "unit": "ft³"}
